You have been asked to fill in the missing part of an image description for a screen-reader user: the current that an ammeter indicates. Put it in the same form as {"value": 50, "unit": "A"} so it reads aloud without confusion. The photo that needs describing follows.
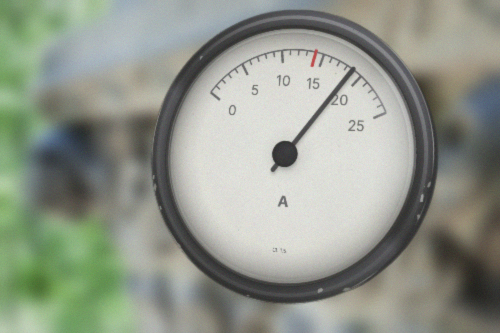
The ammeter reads {"value": 19, "unit": "A"}
